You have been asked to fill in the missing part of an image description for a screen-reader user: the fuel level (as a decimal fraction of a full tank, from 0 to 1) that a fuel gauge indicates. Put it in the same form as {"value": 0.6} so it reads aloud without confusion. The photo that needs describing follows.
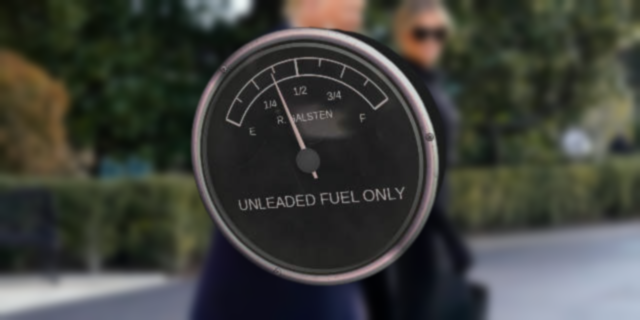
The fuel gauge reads {"value": 0.375}
